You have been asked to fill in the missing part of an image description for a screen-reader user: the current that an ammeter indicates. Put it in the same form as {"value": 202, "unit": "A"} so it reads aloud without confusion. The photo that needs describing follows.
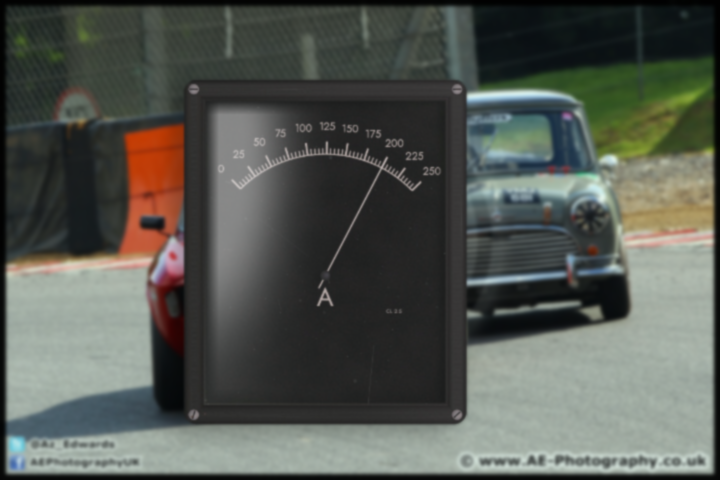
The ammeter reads {"value": 200, "unit": "A"}
